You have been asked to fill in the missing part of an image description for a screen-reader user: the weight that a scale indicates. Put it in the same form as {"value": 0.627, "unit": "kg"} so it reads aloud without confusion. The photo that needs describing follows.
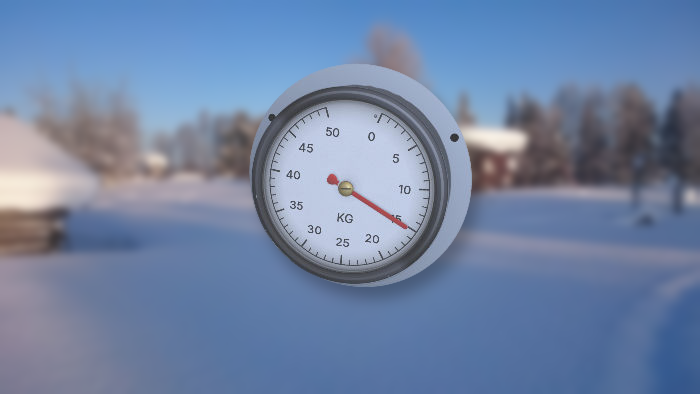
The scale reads {"value": 15, "unit": "kg"}
